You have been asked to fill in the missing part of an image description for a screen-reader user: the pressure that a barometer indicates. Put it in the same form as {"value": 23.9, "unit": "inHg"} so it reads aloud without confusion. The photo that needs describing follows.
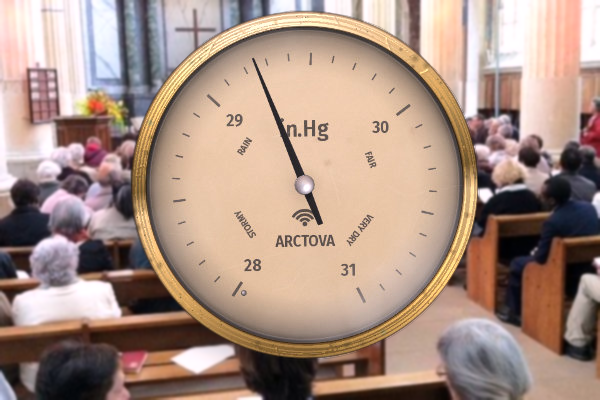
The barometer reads {"value": 29.25, "unit": "inHg"}
